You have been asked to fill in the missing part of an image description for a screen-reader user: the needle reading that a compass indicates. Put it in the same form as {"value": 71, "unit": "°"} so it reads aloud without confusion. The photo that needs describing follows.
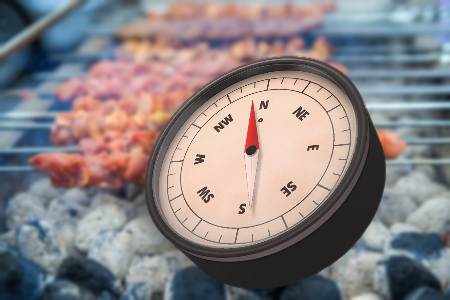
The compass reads {"value": 350, "unit": "°"}
